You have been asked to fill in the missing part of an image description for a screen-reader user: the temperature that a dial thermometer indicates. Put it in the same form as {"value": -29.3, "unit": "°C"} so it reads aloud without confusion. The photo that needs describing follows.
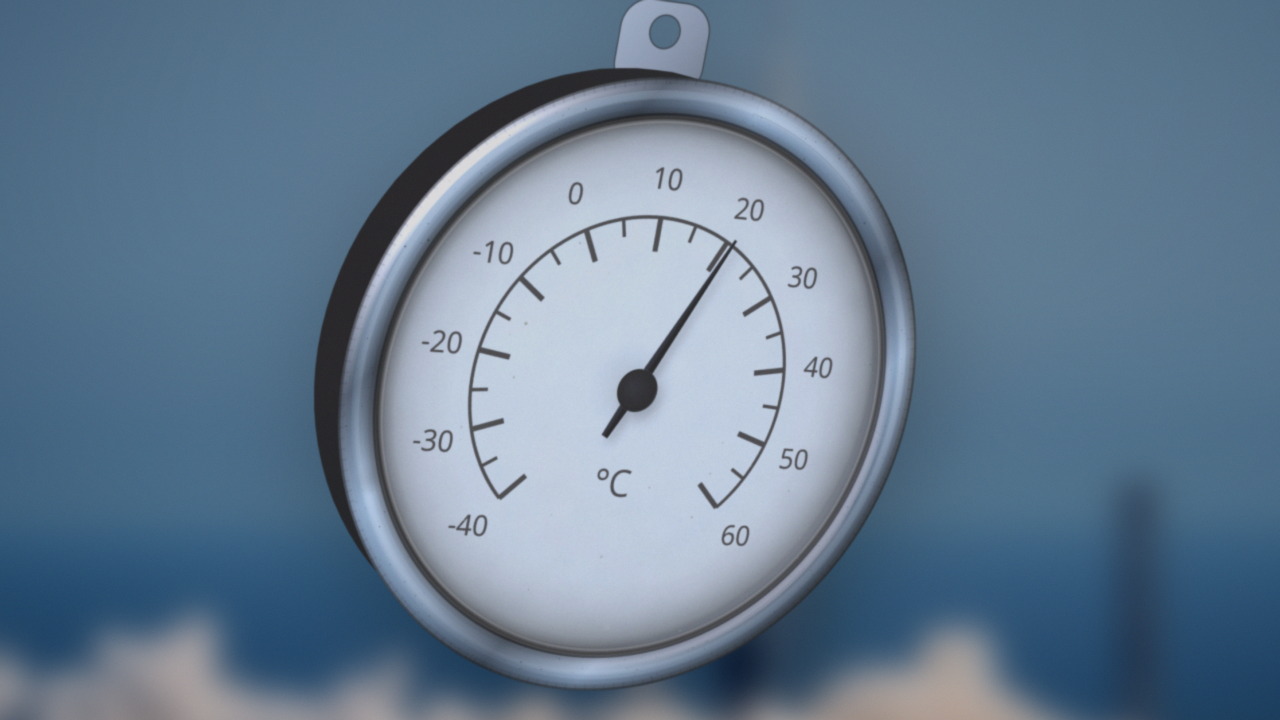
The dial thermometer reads {"value": 20, "unit": "°C"}
